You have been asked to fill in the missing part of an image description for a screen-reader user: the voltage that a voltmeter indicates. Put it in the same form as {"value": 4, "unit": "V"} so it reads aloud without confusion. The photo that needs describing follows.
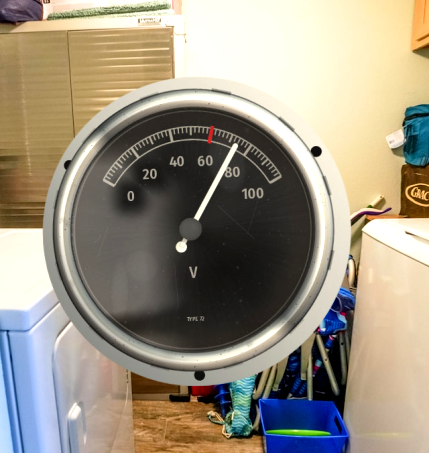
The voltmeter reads {"value": 74, "unit": "V"}
